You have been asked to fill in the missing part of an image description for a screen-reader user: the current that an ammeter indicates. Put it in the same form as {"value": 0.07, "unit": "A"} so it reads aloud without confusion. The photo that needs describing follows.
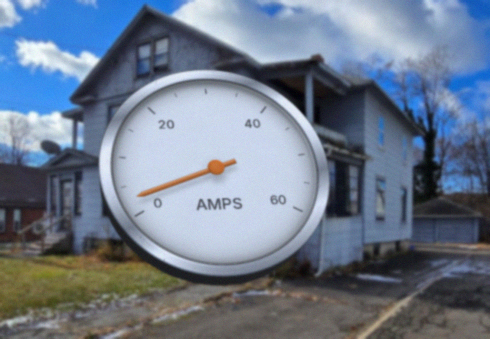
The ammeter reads {"value": 2.5, "unit": "A"}
